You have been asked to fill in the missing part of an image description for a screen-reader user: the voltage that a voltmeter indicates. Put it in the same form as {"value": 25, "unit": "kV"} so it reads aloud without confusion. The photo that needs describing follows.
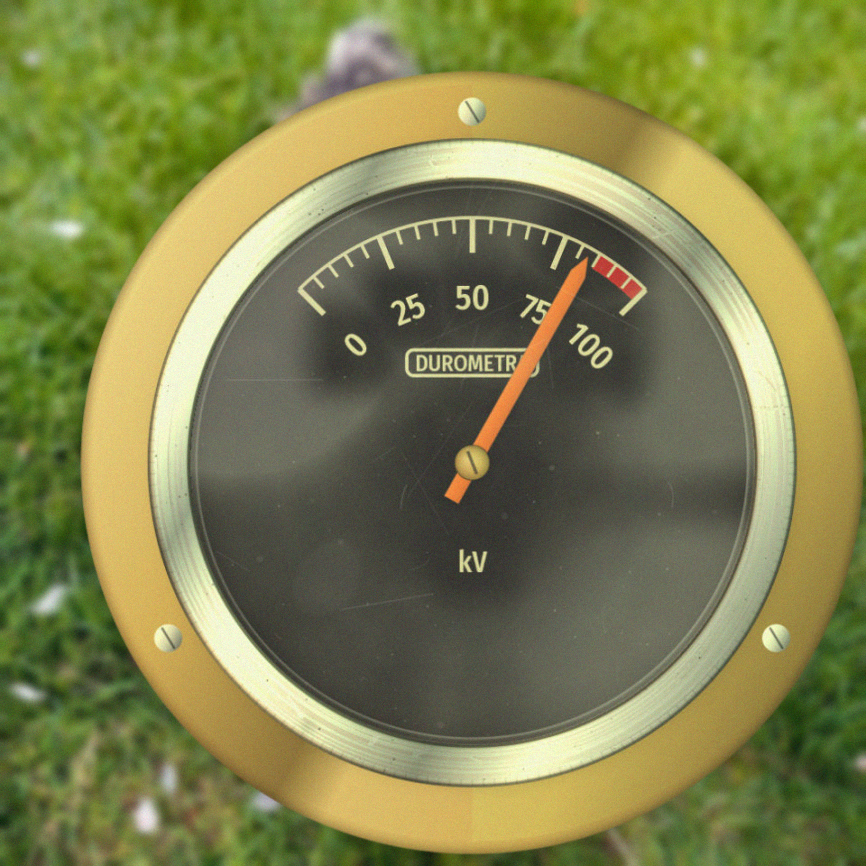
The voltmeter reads {"value": 82.5, "unit": "kV"}
